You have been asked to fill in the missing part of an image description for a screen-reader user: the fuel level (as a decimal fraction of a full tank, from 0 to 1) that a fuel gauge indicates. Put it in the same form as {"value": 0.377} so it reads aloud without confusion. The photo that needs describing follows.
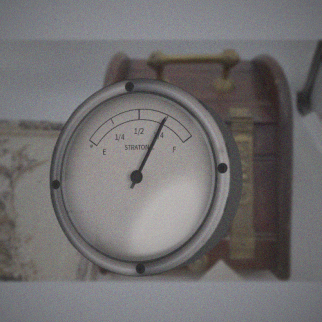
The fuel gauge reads {"value": 0.75}
